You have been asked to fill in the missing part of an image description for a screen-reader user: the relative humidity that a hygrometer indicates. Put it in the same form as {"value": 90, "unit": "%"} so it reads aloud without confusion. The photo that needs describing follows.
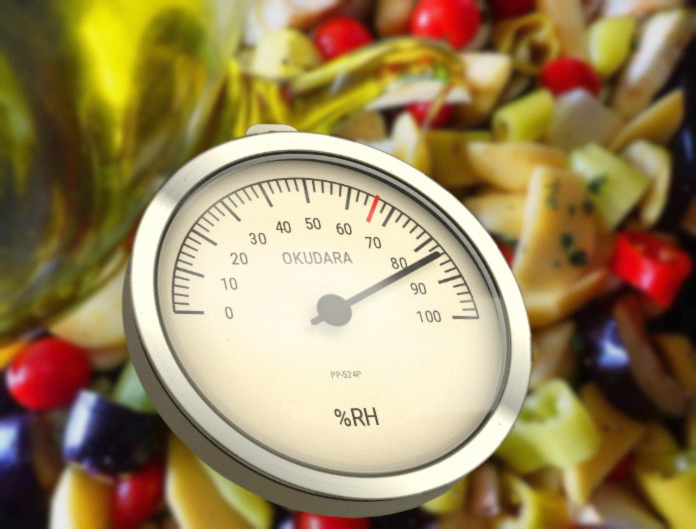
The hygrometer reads {"value": 84, "unit": "%"}
